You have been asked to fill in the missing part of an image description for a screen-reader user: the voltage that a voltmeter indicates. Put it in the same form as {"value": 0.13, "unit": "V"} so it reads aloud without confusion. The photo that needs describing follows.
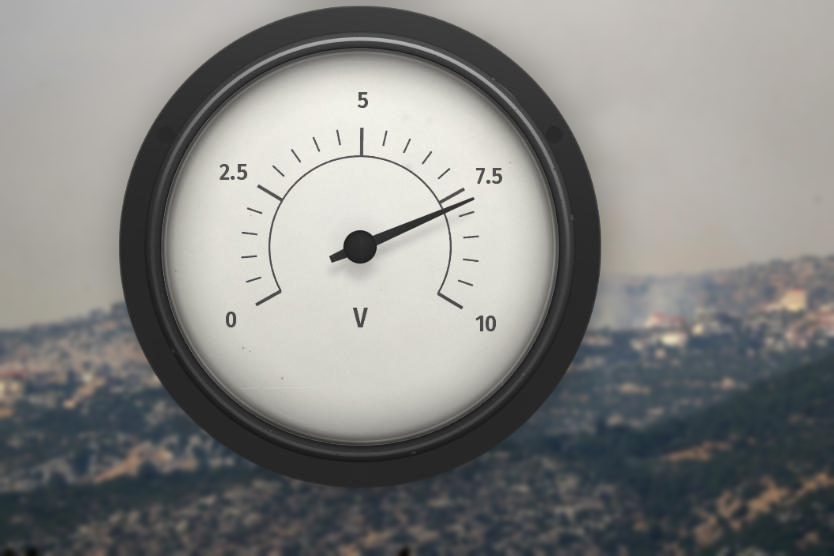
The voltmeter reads {"value": 7.75, "unit": "V"}
